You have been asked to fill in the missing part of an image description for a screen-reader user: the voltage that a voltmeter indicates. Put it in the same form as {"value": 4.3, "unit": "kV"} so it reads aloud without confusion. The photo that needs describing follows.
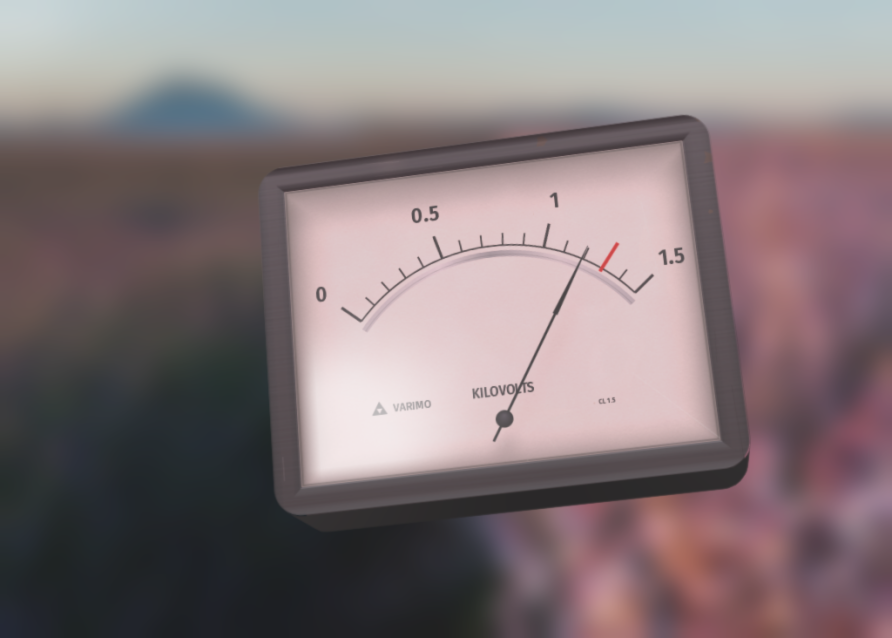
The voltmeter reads {"value": 1.2, "unit": "kV"}
